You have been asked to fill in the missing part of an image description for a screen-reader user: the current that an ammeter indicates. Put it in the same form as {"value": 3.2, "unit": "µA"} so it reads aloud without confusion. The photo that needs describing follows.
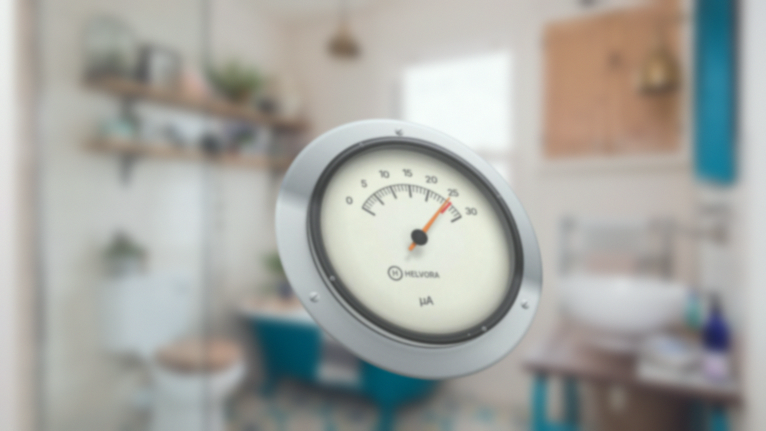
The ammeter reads {"value": 25, "unit": "µA"}
